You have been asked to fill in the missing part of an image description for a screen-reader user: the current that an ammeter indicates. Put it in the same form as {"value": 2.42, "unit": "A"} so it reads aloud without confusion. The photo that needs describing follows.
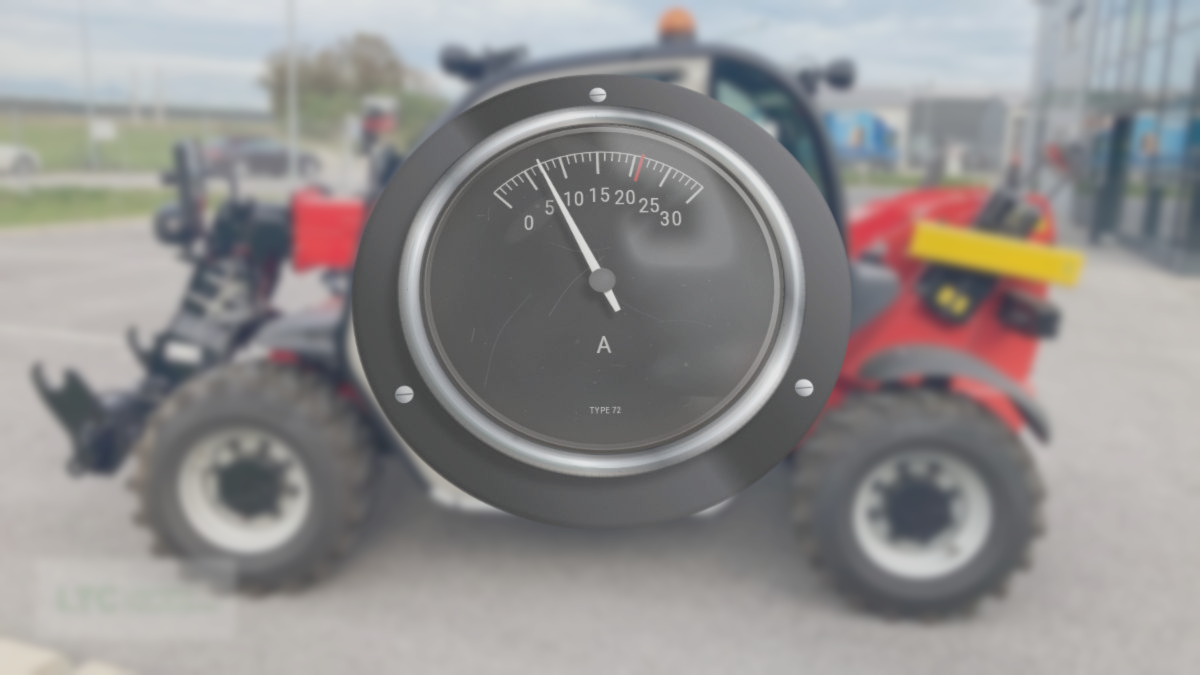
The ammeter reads {"value": 7, "unit": "A"}
